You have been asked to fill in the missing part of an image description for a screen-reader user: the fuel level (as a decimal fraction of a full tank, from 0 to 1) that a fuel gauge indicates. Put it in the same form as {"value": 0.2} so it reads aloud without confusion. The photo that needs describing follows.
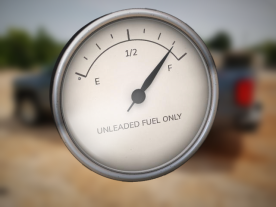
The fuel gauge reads {"value": 0.875}
